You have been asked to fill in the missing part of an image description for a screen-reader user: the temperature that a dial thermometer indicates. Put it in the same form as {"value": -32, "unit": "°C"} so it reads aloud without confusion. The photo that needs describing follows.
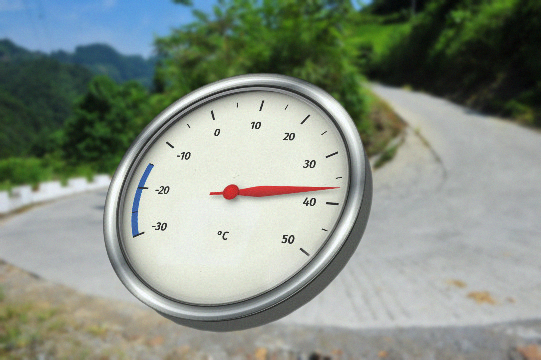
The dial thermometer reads {"value": 37.5, "unit": "°C"}
